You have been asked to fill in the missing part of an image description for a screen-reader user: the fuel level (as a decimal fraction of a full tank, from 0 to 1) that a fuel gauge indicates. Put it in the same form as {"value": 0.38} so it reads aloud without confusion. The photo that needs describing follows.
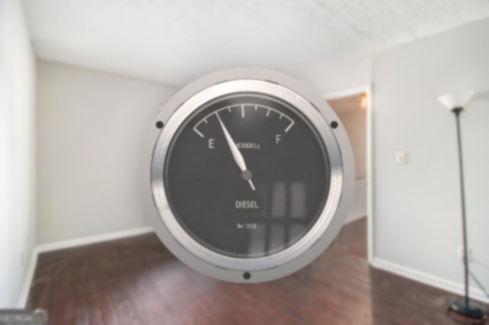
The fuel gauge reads {"value": 0.25}
